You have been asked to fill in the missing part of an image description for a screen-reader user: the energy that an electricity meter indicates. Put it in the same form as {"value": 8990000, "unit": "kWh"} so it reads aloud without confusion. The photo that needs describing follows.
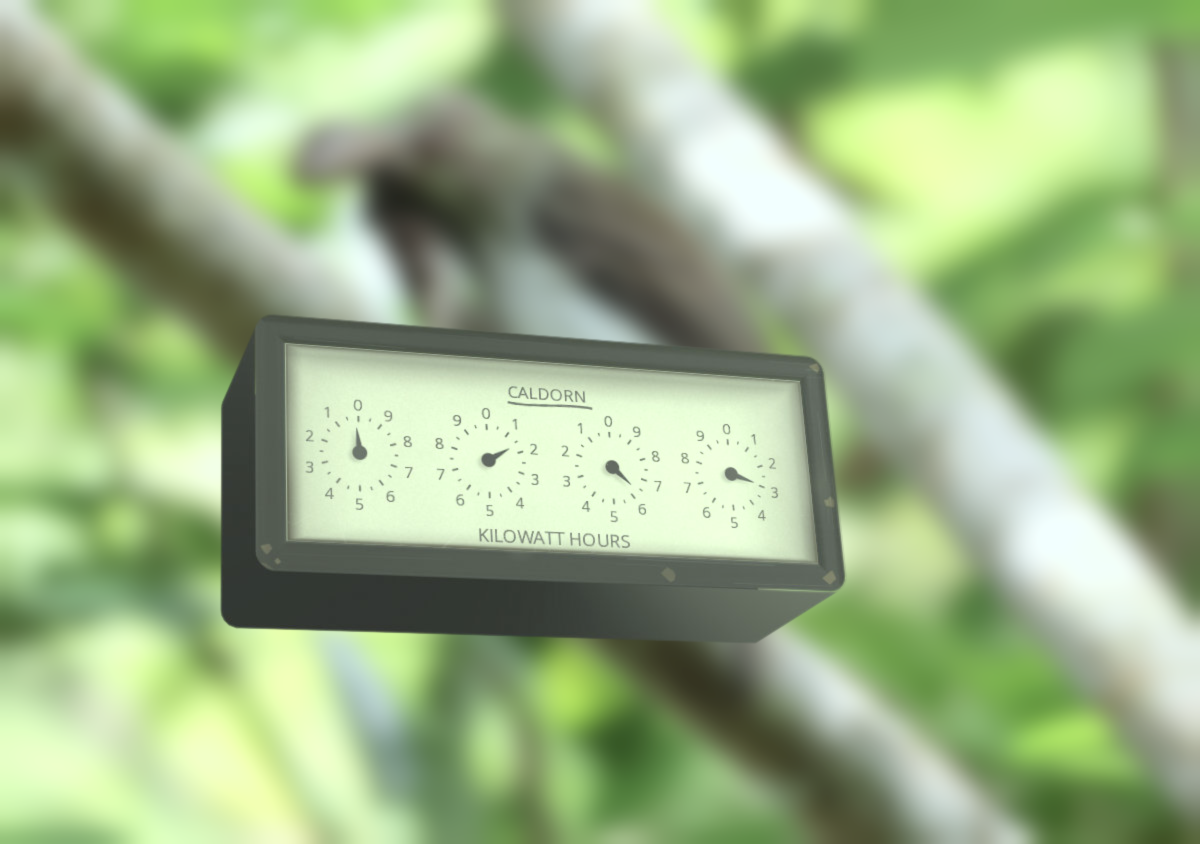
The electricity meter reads {"value": 163, "unit": "kWh"}
